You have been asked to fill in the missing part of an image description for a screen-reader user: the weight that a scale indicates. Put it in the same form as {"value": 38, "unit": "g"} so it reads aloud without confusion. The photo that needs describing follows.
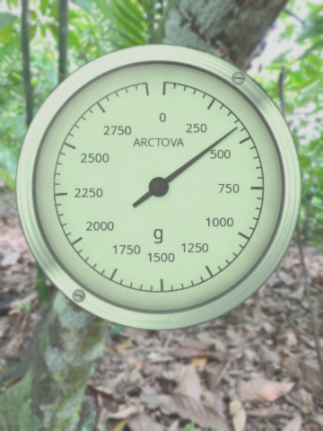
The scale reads {"value": 425, "unit": "g"}
